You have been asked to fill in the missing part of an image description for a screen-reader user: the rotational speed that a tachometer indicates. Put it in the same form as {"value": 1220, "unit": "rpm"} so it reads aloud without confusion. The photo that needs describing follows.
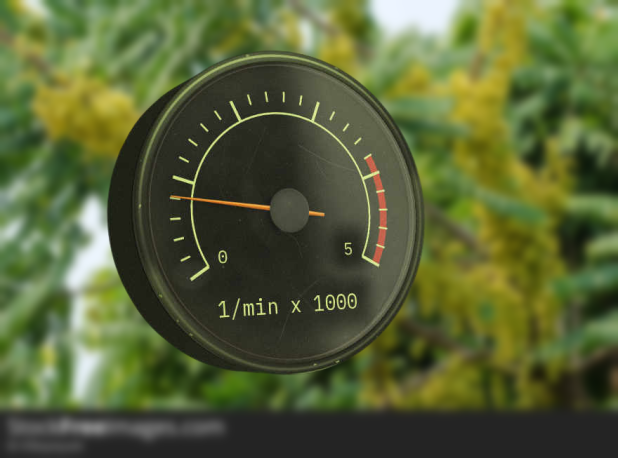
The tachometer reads {"value": 800, "unit": "rpm"}
